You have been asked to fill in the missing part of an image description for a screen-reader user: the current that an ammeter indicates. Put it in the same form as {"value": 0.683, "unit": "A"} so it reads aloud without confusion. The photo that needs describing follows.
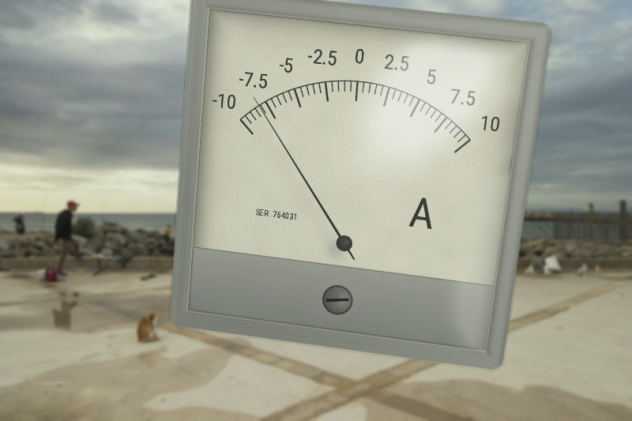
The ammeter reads {"value": -8, "unit": "A"}
